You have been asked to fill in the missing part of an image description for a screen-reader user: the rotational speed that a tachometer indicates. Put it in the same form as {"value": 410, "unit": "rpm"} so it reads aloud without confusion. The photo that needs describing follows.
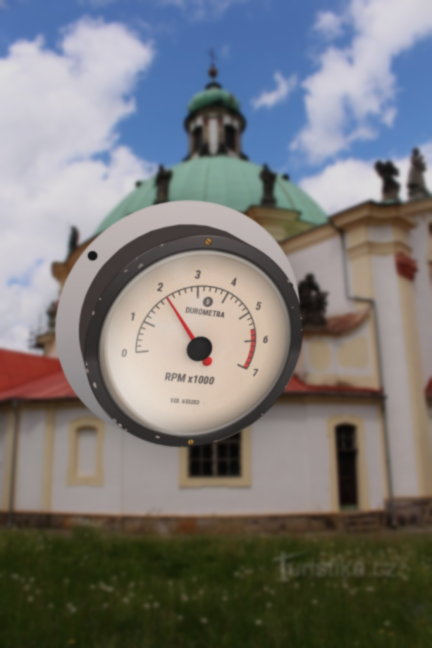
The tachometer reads {"value": 2000, "unit": "rpm"}
